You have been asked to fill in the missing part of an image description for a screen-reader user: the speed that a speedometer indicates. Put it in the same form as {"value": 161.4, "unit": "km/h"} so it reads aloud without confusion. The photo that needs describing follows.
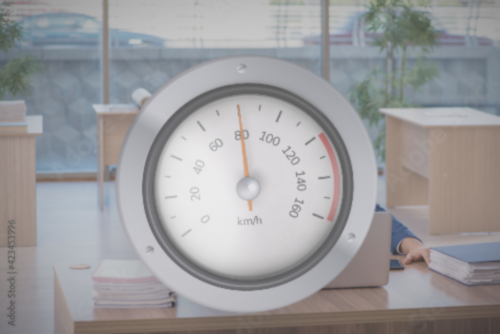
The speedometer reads {"value": 80, "unit": "km/h"}
